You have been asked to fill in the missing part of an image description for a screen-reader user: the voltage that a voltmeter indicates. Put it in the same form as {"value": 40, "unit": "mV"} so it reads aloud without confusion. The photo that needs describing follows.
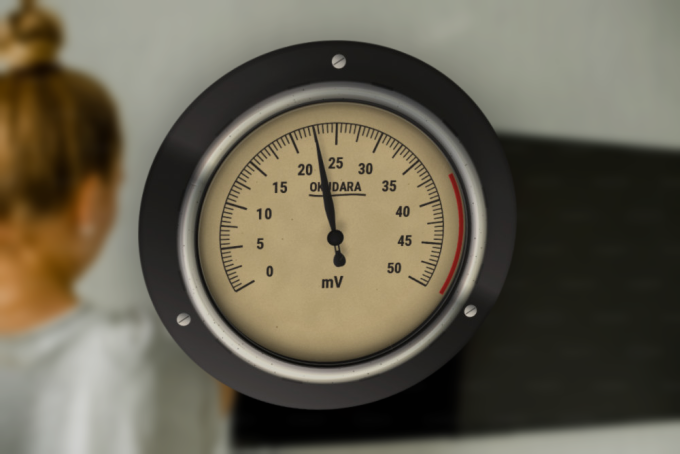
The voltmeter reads {"value": 22.5, "unit": "mV"}
